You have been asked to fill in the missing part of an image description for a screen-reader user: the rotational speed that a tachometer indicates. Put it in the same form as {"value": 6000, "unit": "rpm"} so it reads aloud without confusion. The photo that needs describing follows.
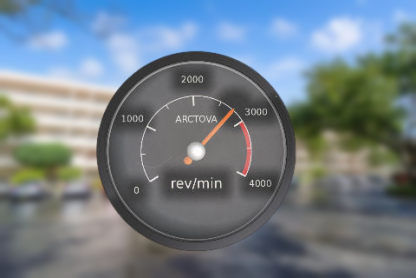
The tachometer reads {"value": 2750, "unit": "rpm"}
